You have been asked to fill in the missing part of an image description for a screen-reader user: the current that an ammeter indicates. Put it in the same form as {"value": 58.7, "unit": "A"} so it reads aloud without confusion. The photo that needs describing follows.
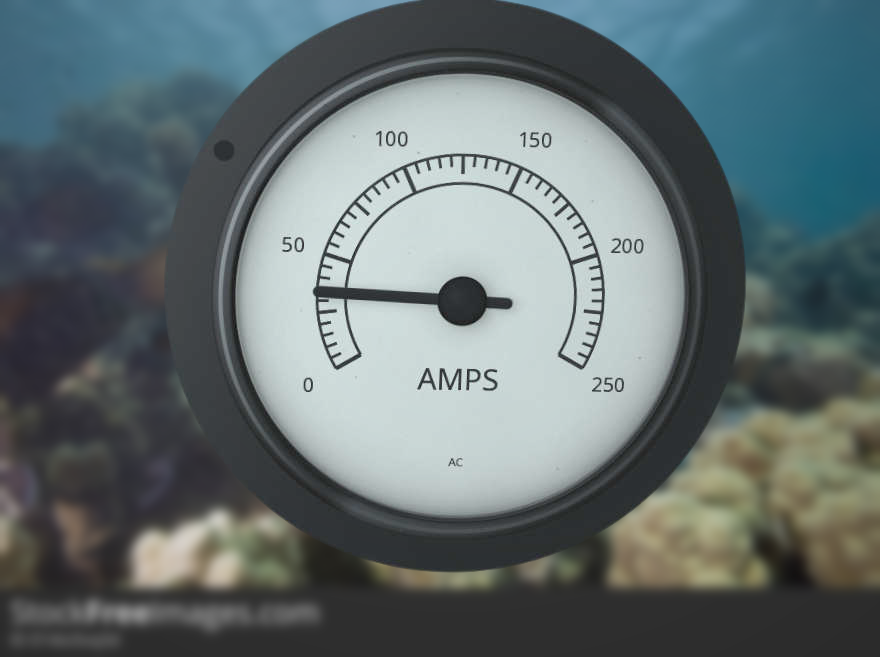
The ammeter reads {"value": 35, "unit": "A"}
